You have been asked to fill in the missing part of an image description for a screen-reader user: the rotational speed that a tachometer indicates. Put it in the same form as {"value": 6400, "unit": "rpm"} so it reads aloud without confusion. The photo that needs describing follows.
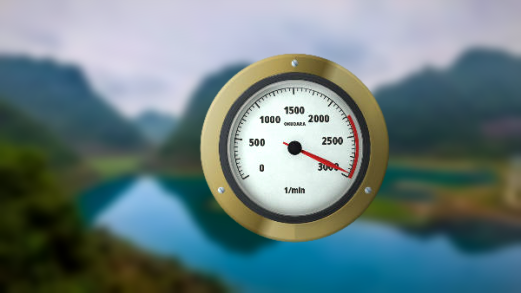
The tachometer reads {"value": 2950, "unit": "rpm"}
